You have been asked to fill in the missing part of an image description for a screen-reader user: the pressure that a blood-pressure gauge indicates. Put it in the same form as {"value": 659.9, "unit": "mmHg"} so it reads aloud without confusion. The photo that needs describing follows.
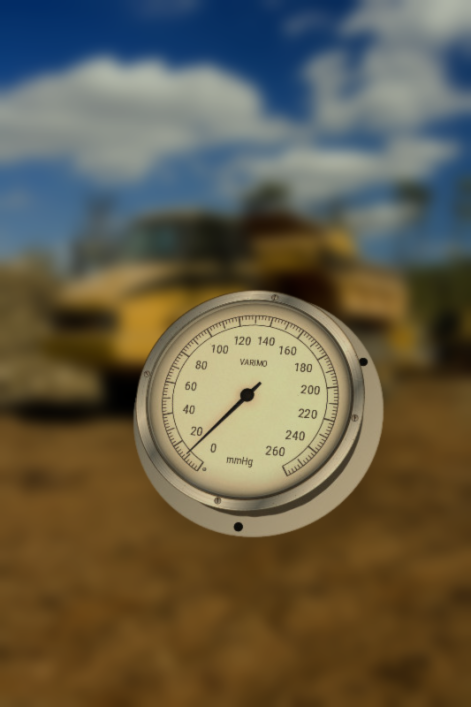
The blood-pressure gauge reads {"value": 10, "unit": "mmHg"}
